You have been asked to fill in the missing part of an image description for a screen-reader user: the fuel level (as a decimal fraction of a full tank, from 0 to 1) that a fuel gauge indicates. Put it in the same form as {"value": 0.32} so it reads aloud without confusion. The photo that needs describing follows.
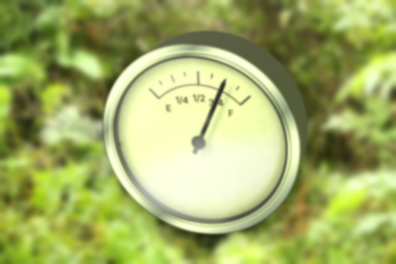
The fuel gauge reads {"value": 0.75}
